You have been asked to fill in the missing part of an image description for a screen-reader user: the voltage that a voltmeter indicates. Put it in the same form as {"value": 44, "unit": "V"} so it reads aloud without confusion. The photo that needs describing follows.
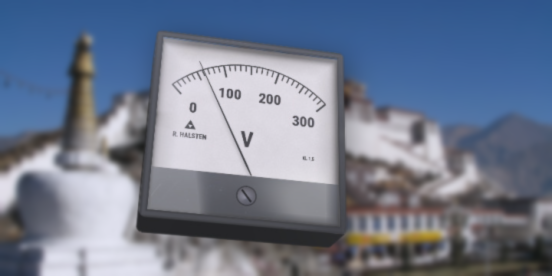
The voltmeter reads {"value": 60, "unit": "V"}
